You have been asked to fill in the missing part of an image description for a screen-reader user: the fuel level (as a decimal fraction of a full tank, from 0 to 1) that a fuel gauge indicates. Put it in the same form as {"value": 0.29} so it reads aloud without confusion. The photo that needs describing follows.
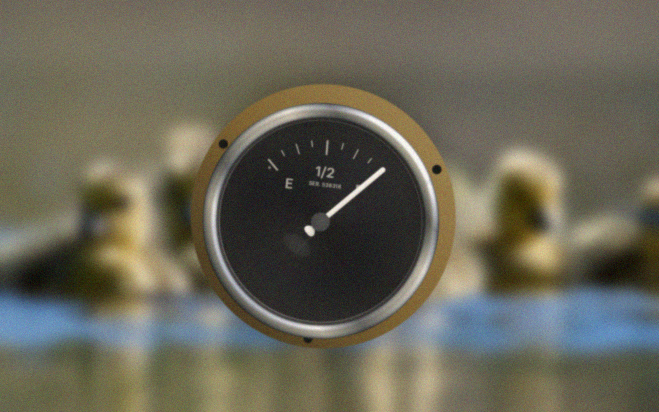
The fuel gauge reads {"value": 1}
